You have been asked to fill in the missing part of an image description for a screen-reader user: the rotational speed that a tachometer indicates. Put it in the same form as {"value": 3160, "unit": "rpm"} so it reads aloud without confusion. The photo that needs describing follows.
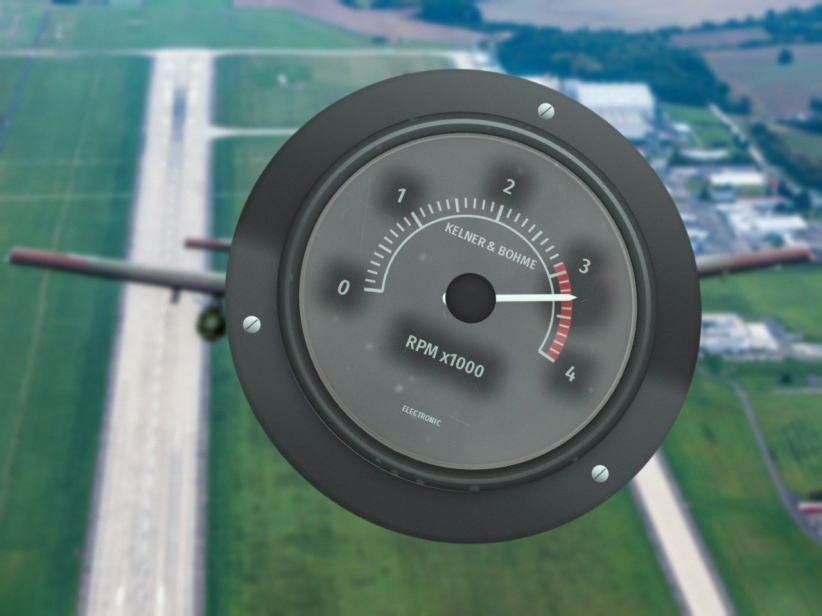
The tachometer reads {"value": 3300, "unit": "rpm"}
